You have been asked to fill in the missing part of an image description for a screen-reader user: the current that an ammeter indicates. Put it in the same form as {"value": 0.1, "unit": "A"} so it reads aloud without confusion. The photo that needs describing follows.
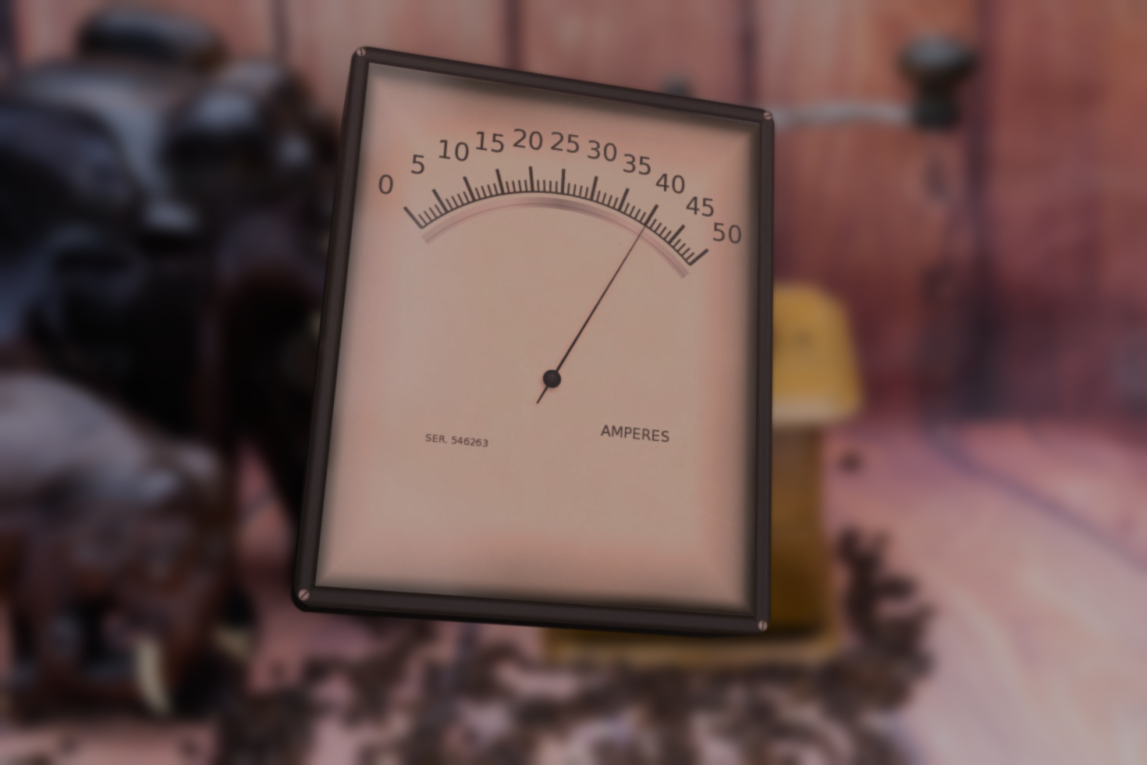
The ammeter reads {"value": 40, "unit": "A"}
